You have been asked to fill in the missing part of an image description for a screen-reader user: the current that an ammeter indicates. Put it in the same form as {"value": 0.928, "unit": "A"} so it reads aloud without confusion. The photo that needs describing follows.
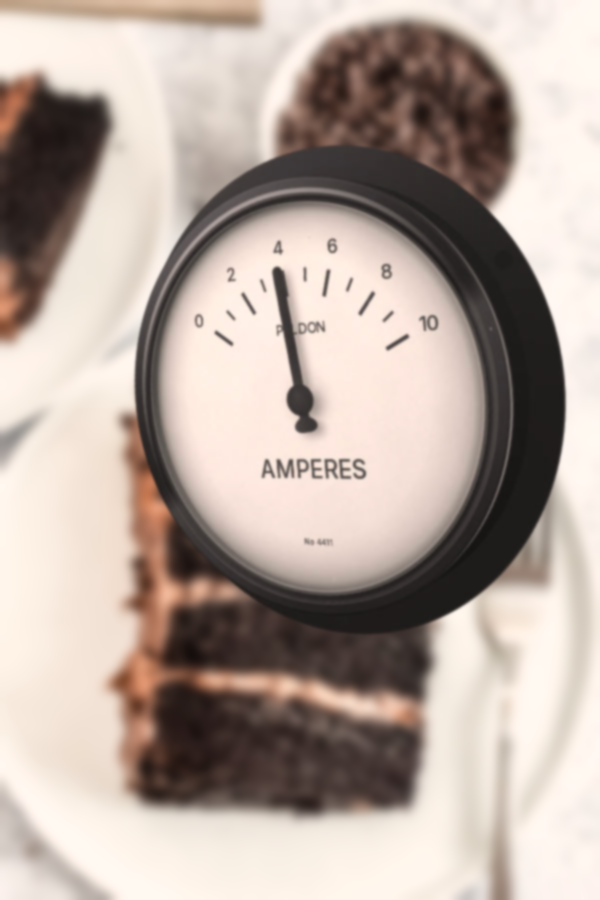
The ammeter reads {"value": 4, "unit": "A"}
